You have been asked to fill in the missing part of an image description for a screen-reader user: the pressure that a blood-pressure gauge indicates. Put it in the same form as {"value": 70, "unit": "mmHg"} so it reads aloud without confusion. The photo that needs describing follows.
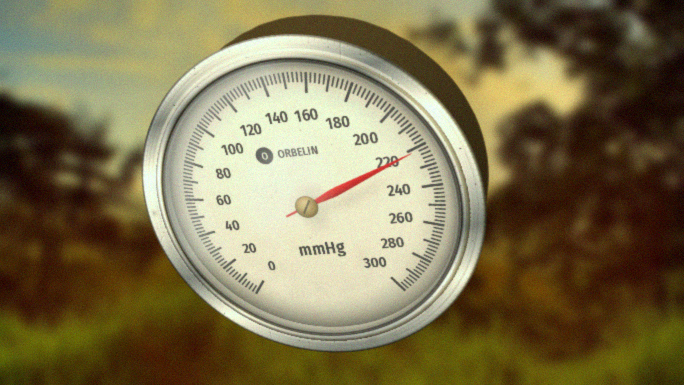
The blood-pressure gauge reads {"value": 220, "unit": "mmHg"}
